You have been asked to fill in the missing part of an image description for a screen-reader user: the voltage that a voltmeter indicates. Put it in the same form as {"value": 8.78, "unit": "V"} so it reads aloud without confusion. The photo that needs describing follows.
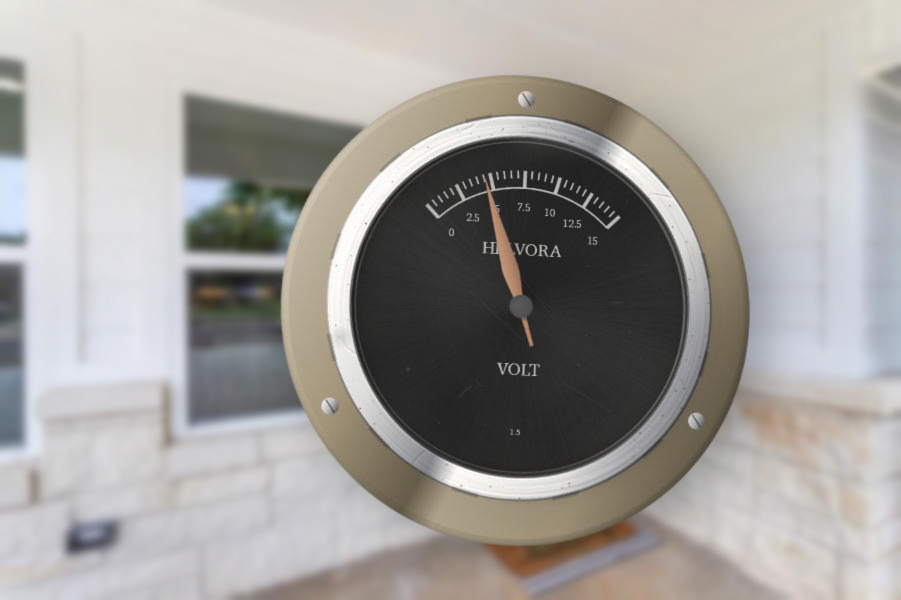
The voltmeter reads {"value": 4.5, "unit": "V"}
